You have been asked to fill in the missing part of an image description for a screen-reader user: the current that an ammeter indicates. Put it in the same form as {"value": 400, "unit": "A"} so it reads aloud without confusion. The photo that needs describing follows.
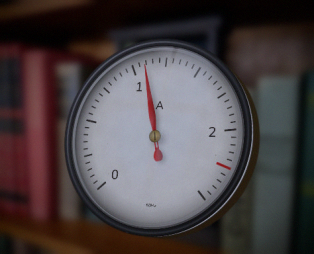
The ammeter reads {"value": 1.1, "unit": "A"}
